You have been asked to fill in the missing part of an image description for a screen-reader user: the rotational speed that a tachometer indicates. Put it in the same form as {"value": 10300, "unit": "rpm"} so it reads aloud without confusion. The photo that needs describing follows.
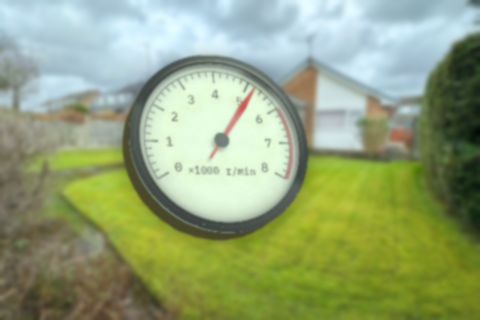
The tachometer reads {"value": 5200, "unit": "rpm"}
